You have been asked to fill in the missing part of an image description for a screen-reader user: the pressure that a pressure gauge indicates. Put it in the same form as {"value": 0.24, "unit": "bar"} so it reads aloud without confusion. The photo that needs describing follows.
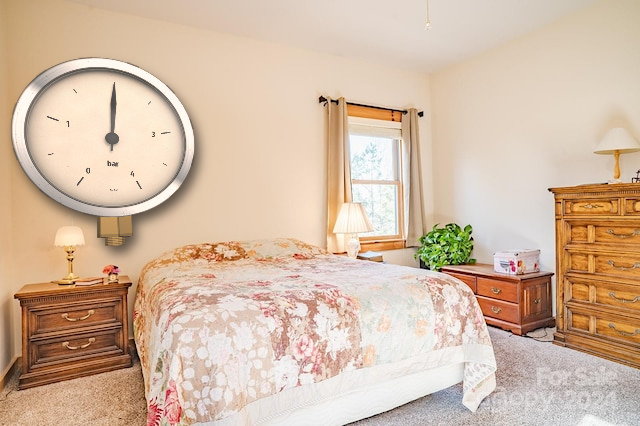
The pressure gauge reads {"value": 2, "unit": "bar"}
